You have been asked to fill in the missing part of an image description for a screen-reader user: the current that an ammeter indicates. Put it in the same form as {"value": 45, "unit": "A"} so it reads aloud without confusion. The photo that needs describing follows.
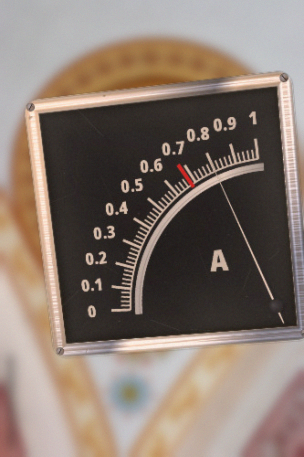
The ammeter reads {"value": 0.8, "unit": "A"}
